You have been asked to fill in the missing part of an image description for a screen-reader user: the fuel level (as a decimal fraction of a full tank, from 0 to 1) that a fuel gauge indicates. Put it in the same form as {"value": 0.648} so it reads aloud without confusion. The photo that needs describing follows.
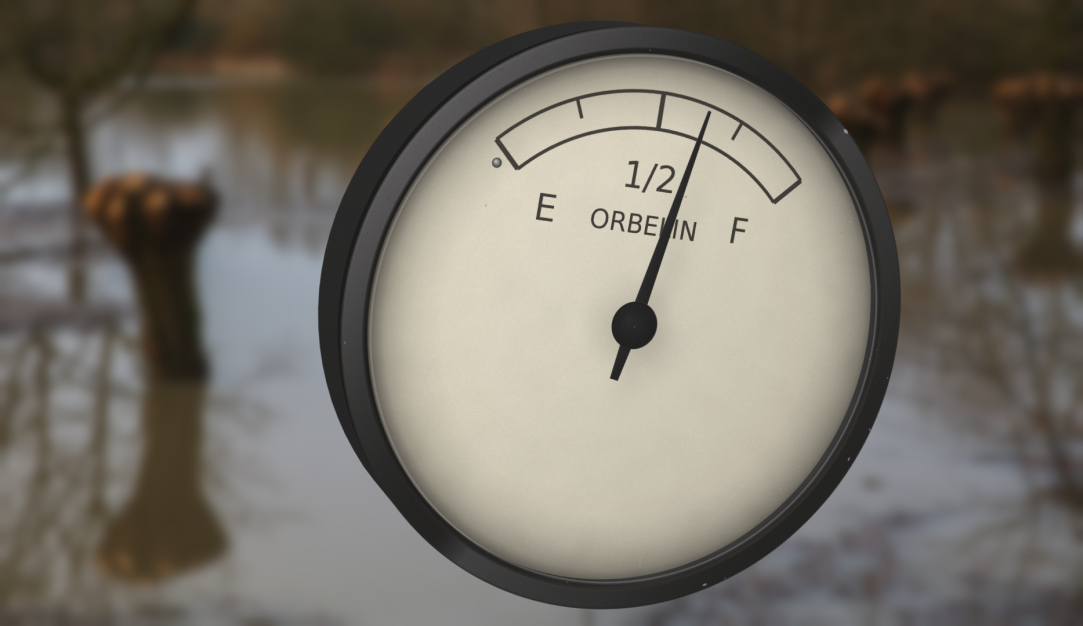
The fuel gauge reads {"value": 0.625}
